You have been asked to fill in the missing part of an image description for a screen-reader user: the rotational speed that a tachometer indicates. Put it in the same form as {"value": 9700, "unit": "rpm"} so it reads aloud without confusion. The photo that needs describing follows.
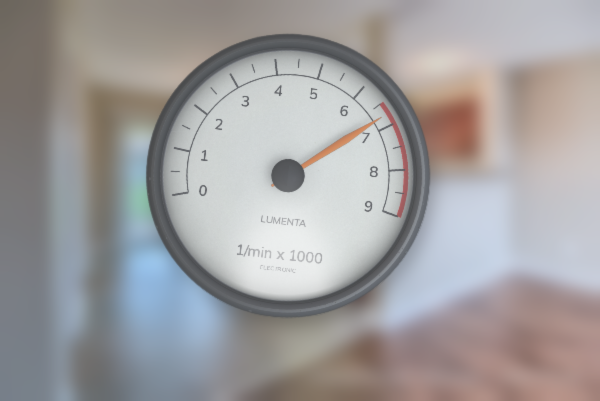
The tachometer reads {"value": 6750, "unit": "rpm"}
